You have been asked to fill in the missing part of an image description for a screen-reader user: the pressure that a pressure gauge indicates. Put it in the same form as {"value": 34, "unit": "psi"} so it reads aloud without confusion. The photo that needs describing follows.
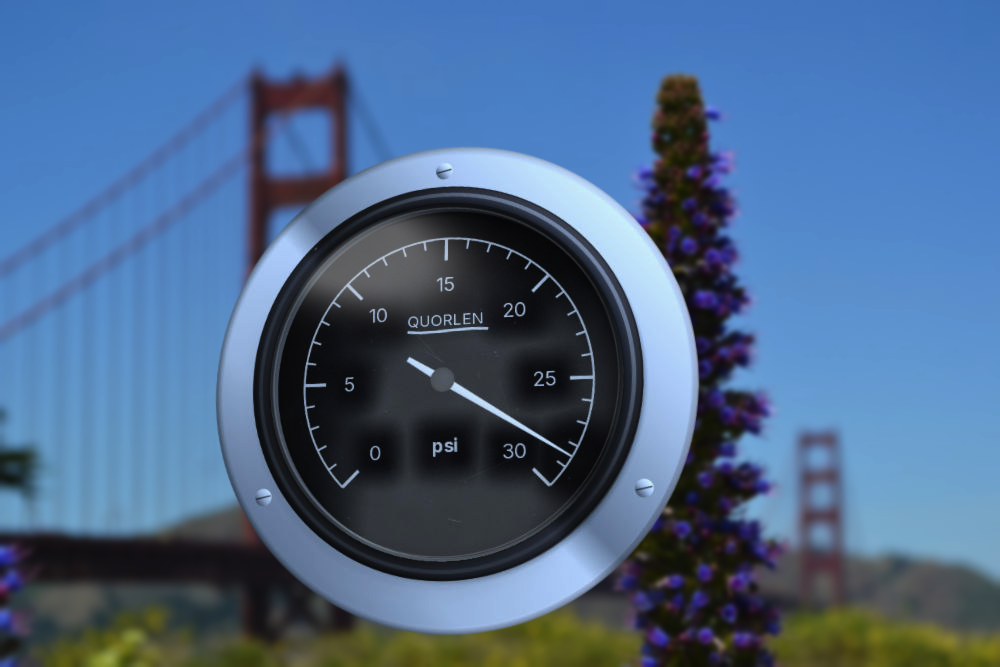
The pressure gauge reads {"value": 28.5, "unit": "psi"}
